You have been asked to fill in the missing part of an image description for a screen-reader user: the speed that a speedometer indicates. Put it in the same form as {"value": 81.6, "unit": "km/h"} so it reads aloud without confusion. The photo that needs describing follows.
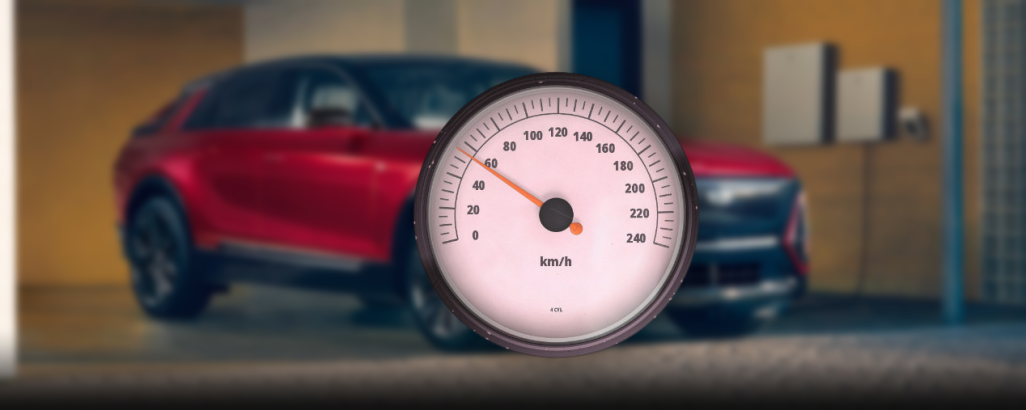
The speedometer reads {"value": 55, "unit": "km/h"}
